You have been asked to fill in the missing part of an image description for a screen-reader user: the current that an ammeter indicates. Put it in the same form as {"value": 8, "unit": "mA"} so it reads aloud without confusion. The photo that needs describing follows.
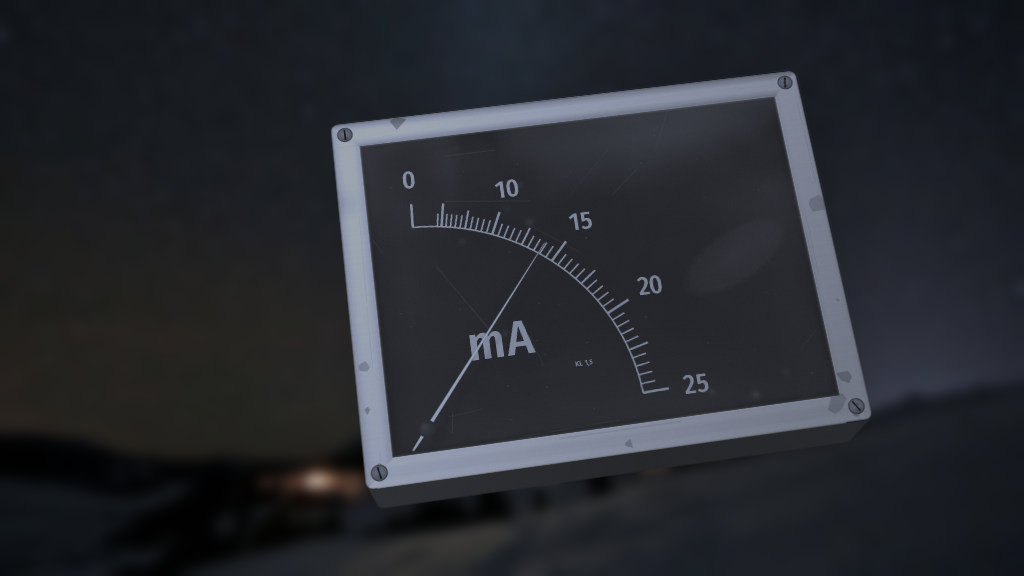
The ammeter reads {"value": 14, "unit": "mA"}
